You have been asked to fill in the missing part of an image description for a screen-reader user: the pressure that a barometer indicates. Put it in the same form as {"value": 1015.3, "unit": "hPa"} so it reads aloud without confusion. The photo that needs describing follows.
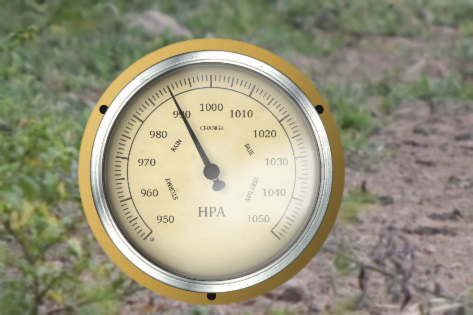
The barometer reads {"value": 990, "unit": "hPa"}
